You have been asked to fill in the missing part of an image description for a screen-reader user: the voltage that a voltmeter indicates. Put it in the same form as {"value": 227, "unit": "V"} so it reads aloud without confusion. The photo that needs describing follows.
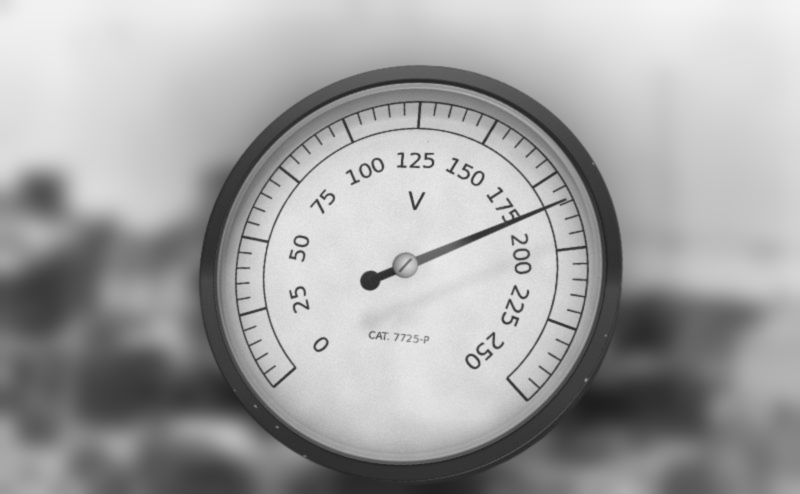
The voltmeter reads {"value": 185, "unit": "V"}
